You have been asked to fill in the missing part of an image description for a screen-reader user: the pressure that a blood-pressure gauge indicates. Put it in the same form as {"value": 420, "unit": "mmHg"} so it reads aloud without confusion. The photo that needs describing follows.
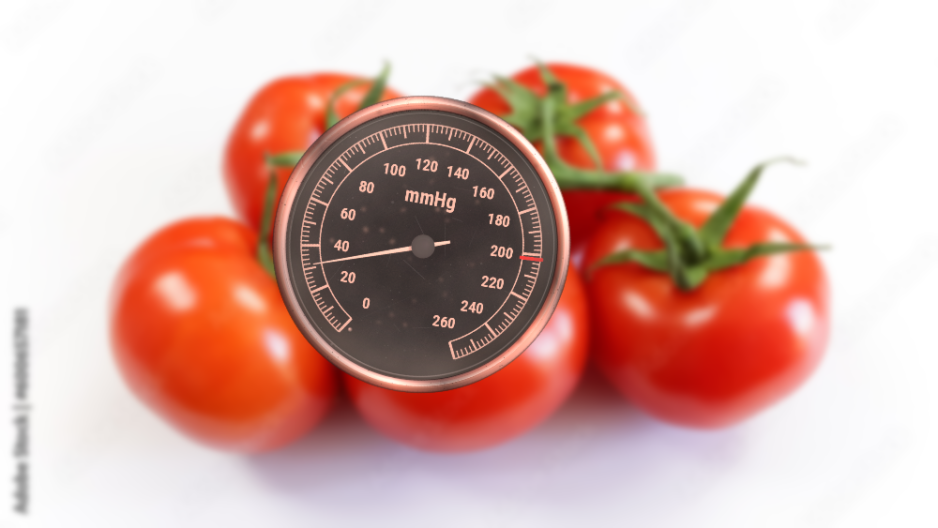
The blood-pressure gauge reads {"value": 32, "unit": "mmHg"}
